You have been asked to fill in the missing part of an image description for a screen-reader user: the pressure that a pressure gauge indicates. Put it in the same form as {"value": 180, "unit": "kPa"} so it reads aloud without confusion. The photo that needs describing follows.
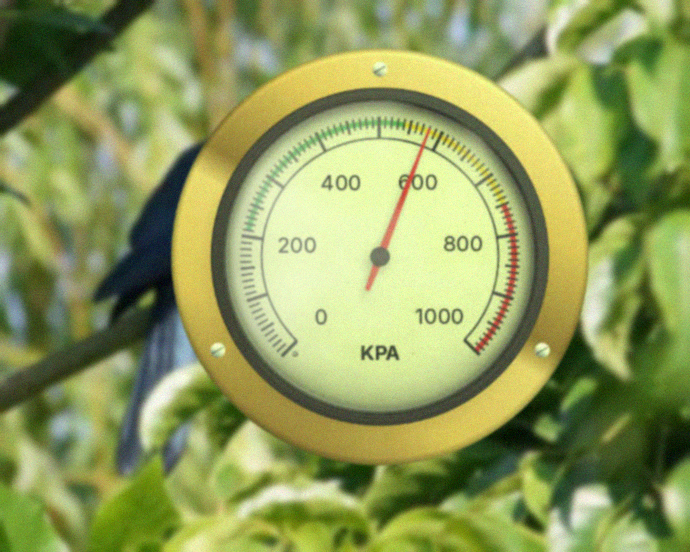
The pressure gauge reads {"value": 580, "unit": "kPa"}
